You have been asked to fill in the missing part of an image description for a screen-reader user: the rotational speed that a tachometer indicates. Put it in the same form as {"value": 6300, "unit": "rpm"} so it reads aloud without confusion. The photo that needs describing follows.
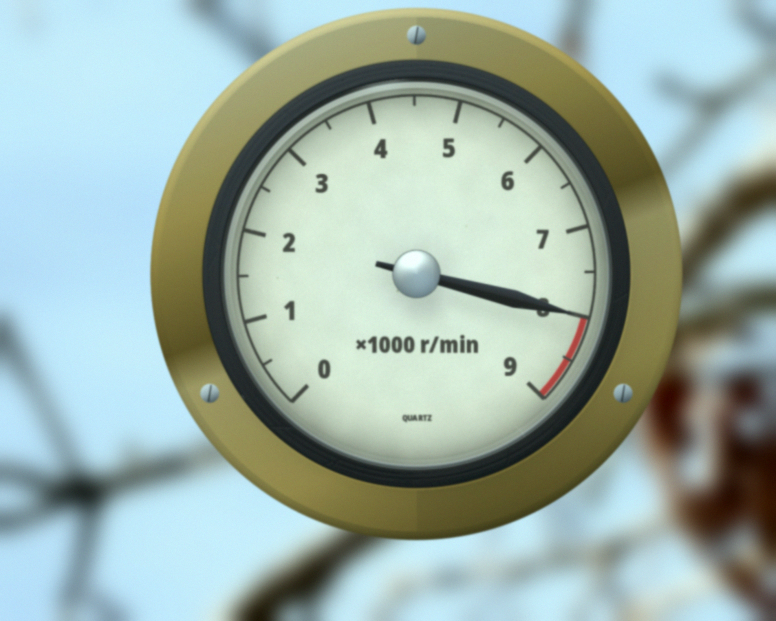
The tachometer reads {"value": 8000, "unit": "rpm"}
